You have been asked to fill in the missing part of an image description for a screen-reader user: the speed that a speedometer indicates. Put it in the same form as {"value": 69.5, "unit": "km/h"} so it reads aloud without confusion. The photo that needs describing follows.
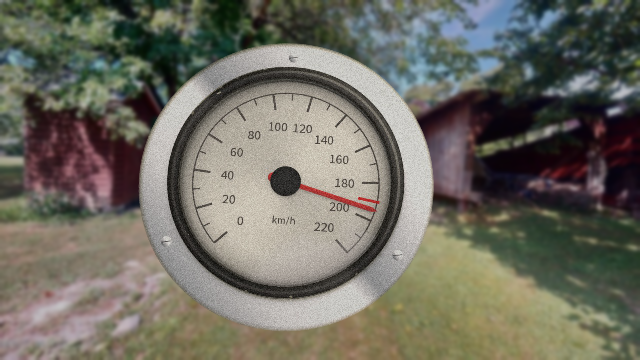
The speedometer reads {"value": 195, "unit": "km/h"}
